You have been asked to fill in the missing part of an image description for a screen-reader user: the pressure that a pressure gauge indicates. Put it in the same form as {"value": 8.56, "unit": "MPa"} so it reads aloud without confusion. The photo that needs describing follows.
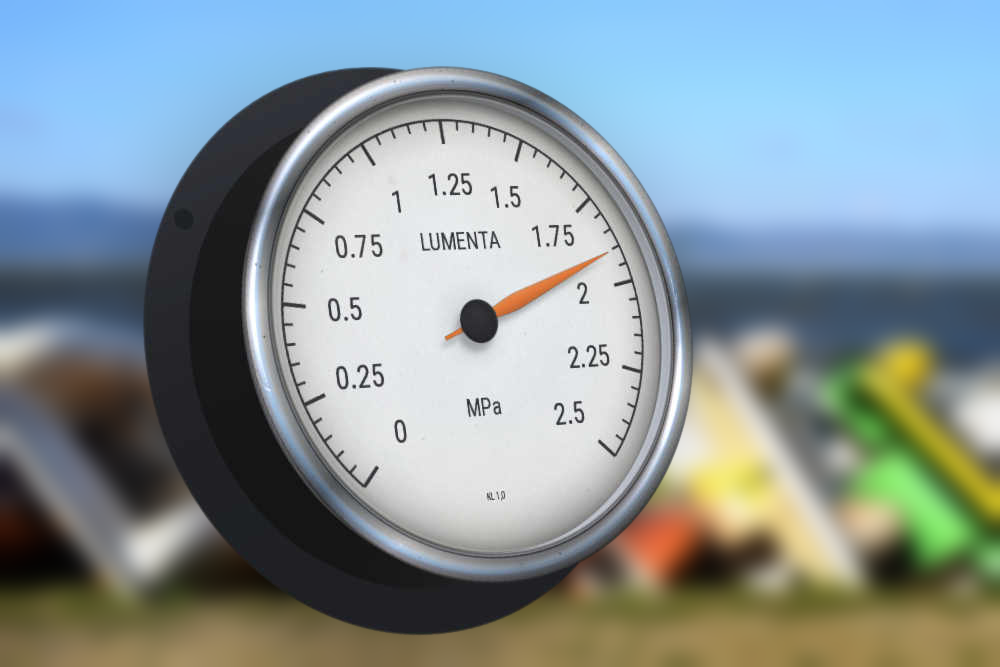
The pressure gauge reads {"value": 1.9, "unit": "MPa"}
